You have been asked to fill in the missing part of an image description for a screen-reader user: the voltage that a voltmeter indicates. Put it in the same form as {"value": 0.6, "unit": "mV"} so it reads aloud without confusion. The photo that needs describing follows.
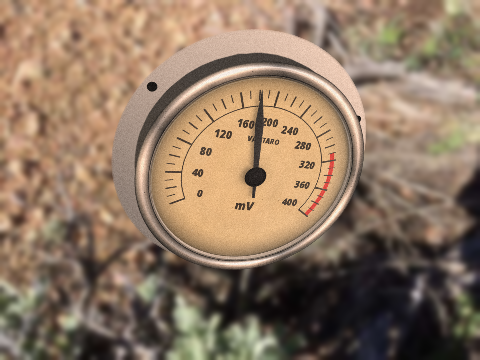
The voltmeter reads {"value": 180, "unit": "mV"}
